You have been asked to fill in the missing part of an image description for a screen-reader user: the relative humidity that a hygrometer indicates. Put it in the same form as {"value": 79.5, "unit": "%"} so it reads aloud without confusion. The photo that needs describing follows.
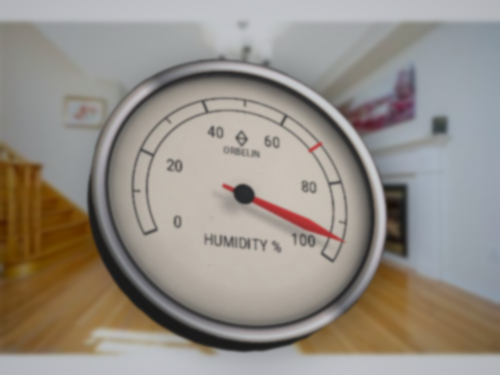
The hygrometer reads {"value": 95, "unit": "%"}
